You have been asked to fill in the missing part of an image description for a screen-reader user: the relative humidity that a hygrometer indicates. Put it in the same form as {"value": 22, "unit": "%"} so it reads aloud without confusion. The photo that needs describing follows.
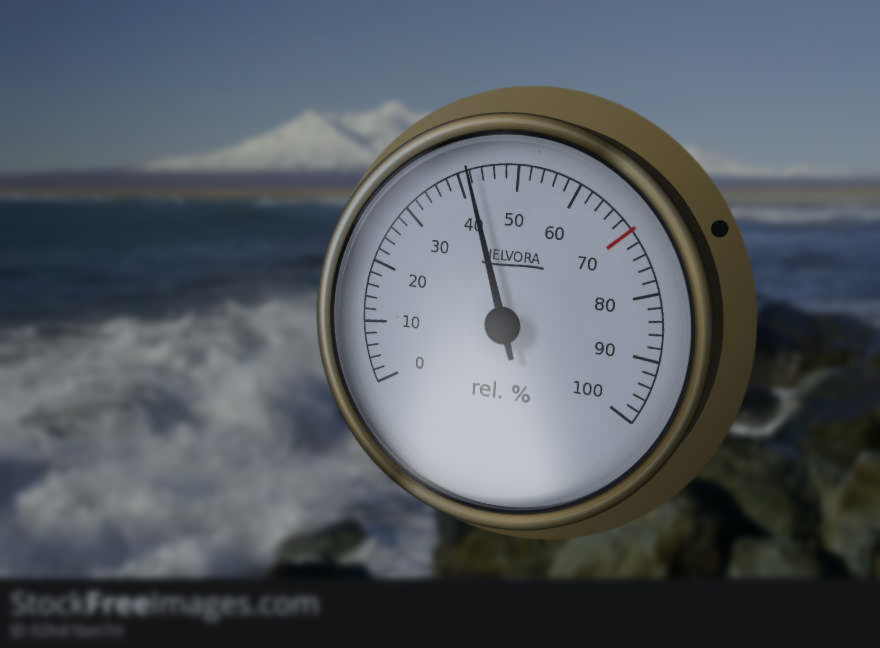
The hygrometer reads {"value": 42, "unit": "%"}
